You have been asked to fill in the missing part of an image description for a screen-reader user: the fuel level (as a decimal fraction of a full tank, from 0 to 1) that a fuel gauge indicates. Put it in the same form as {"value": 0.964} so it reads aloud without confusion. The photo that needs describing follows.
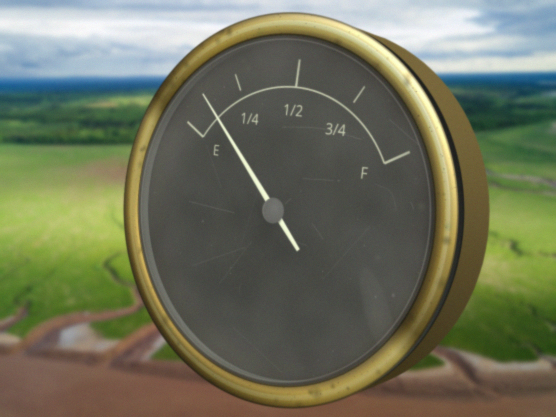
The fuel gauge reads {"value": 0.125}
